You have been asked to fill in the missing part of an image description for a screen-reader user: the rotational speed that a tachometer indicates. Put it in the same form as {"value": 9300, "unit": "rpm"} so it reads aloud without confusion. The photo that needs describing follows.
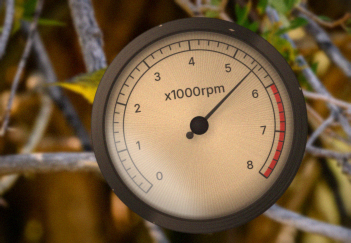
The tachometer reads {"value": 5500, "unit": "rpm"}
